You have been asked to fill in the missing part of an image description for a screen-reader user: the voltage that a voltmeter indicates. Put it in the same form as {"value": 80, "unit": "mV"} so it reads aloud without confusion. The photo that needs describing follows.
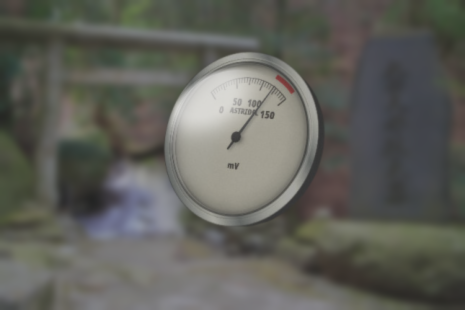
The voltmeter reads {"value": 125, "unit": "mV"}
